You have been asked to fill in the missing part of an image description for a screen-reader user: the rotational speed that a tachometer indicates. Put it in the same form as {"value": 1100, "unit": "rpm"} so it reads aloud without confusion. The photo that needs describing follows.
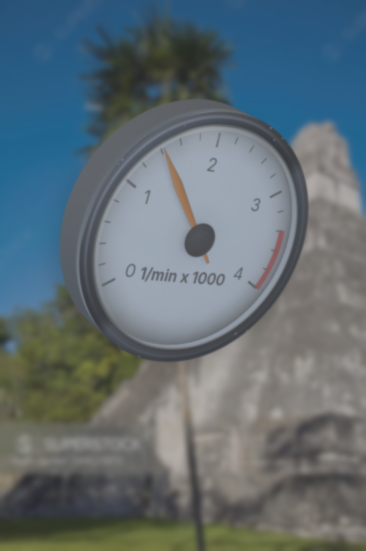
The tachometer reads {"value": 1400, "unit": "rpm"}
